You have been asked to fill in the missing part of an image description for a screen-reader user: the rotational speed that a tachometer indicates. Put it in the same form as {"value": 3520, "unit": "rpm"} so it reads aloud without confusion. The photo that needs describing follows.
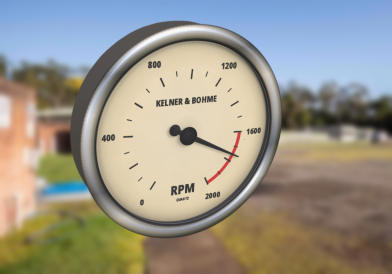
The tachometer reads {"value": 1750, "unit": "rpm"}
